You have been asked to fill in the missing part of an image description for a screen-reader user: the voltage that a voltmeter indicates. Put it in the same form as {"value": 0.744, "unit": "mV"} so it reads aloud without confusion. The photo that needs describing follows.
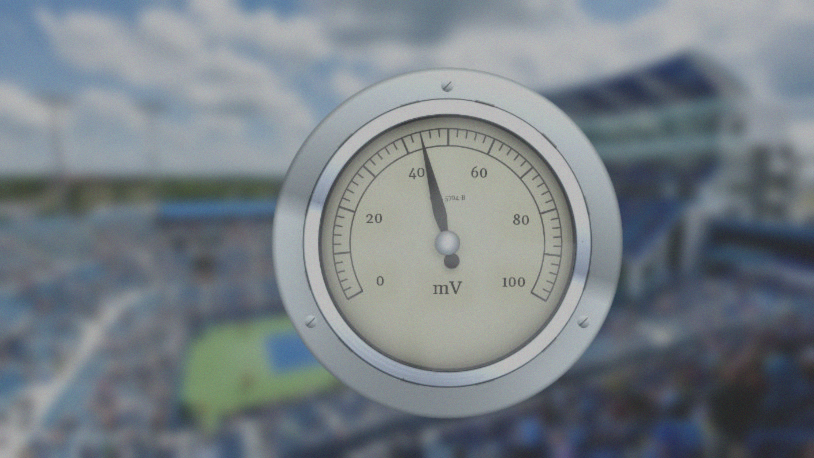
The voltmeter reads {"value": 44, "unit": "mV"}
